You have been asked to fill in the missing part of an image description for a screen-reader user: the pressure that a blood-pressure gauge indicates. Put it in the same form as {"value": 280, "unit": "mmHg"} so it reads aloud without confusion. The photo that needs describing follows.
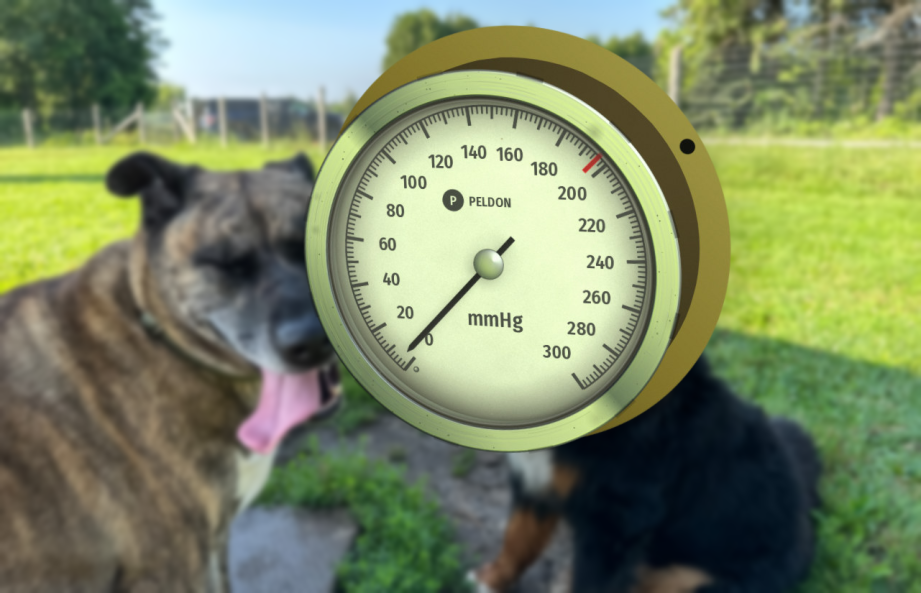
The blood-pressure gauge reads {"value": 4, "unit": "mmHg"}
